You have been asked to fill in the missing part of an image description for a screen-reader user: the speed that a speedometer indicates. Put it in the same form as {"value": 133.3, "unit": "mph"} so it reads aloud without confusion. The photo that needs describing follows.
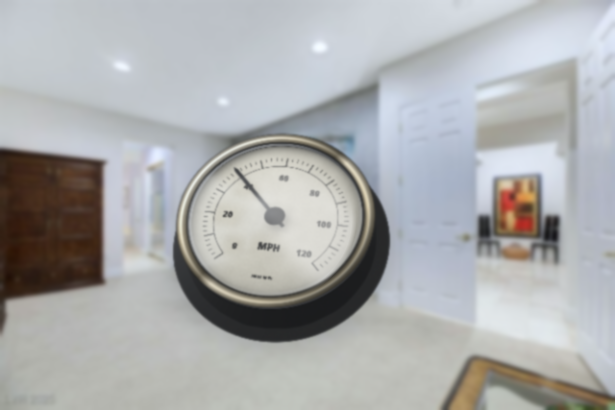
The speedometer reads {"value": 40, "unit": "mph"}
